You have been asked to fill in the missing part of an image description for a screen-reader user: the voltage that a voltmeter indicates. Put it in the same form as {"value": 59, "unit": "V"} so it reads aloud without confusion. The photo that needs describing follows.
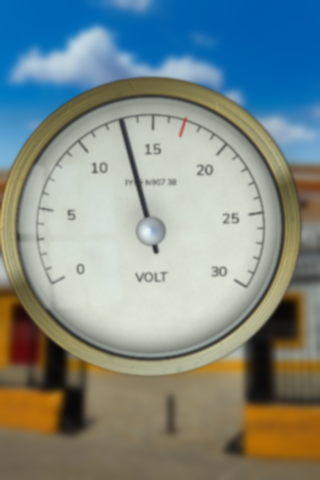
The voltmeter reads {"value": 13, "unit": "V"}
